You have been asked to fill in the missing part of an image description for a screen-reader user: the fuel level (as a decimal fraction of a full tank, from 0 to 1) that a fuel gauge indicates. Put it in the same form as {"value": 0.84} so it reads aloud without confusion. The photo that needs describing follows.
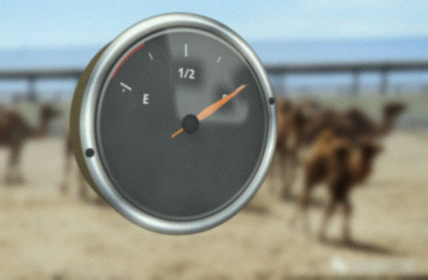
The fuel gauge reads {"value": 1}
